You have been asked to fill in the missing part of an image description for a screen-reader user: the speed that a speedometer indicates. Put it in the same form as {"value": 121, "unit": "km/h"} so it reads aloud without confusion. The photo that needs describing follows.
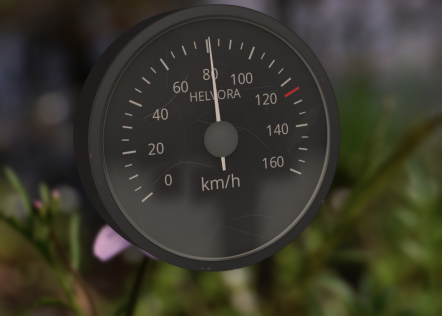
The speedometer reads {"value": 80, "unit": "km/h"}
